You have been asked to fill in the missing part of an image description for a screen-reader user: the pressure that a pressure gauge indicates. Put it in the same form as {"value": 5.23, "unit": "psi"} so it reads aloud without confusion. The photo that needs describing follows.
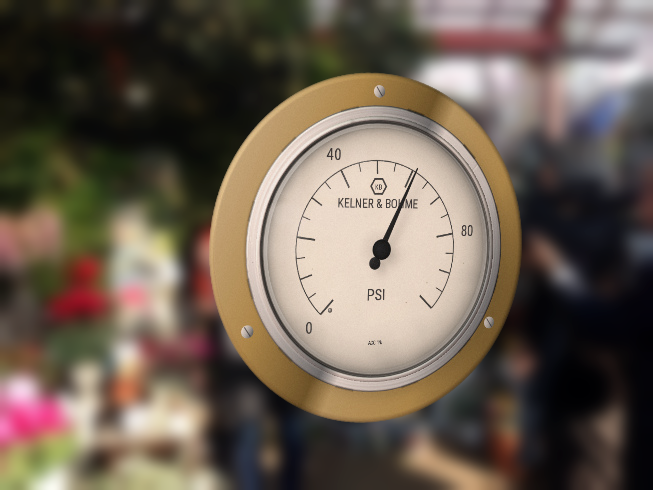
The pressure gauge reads {"value": 60, "unit": "psi"}
